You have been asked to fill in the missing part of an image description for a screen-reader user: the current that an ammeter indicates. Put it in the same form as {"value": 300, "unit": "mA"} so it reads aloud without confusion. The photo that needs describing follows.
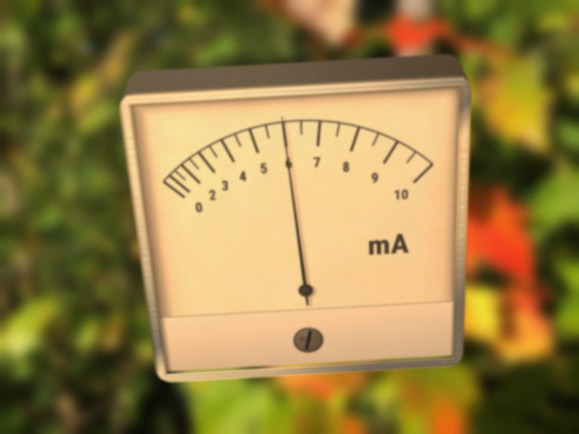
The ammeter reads {"value": 6, "unit": "mA"}
